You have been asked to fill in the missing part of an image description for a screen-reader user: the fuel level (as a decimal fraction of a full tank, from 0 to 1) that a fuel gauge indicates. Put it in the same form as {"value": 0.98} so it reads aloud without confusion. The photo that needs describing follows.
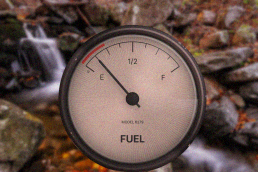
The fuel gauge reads {"value": 0.125}
